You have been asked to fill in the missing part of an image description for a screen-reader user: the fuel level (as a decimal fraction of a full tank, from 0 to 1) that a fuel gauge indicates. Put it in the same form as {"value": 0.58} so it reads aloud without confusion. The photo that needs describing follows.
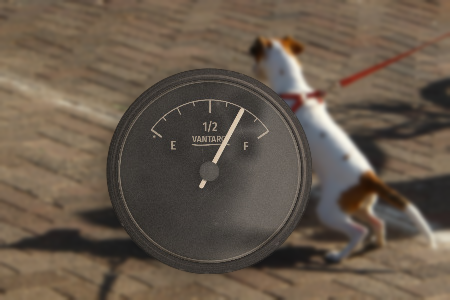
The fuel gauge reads {"value": 0.75}
